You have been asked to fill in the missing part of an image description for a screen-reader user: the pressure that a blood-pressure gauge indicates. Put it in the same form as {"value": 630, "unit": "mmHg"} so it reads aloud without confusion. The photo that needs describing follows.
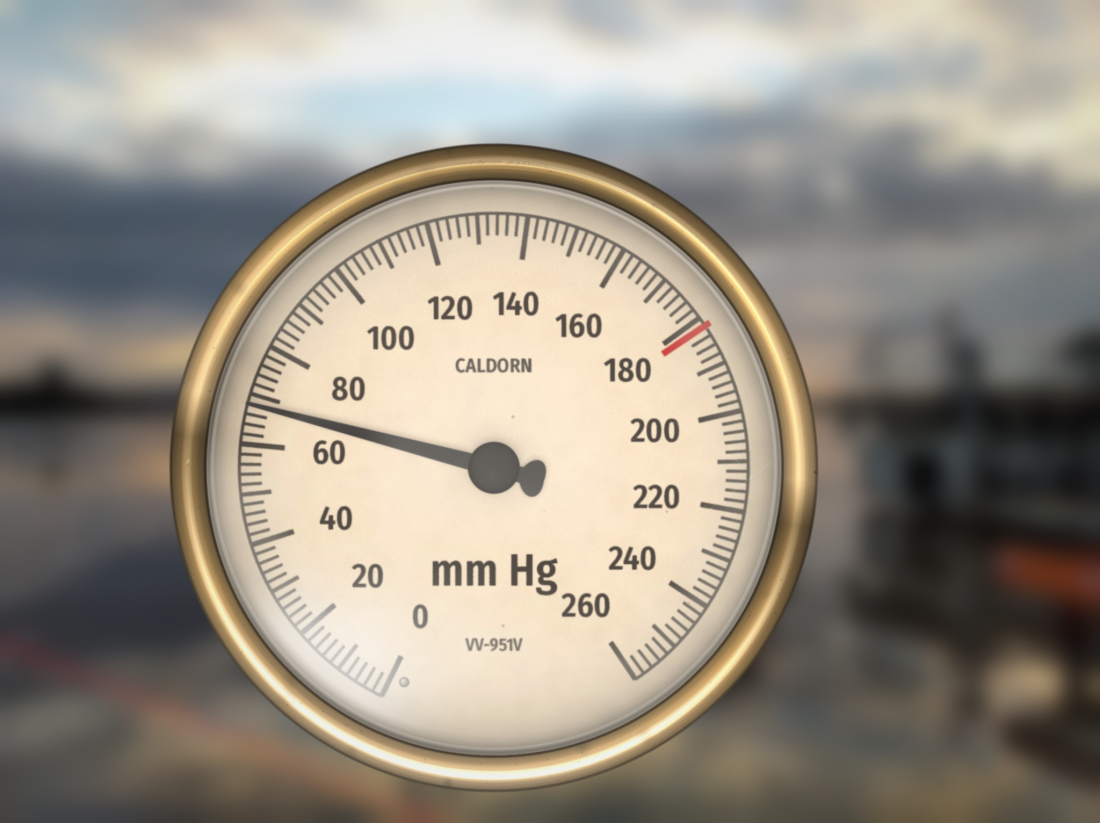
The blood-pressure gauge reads {"value": 68, "unit": "mmHg"}
